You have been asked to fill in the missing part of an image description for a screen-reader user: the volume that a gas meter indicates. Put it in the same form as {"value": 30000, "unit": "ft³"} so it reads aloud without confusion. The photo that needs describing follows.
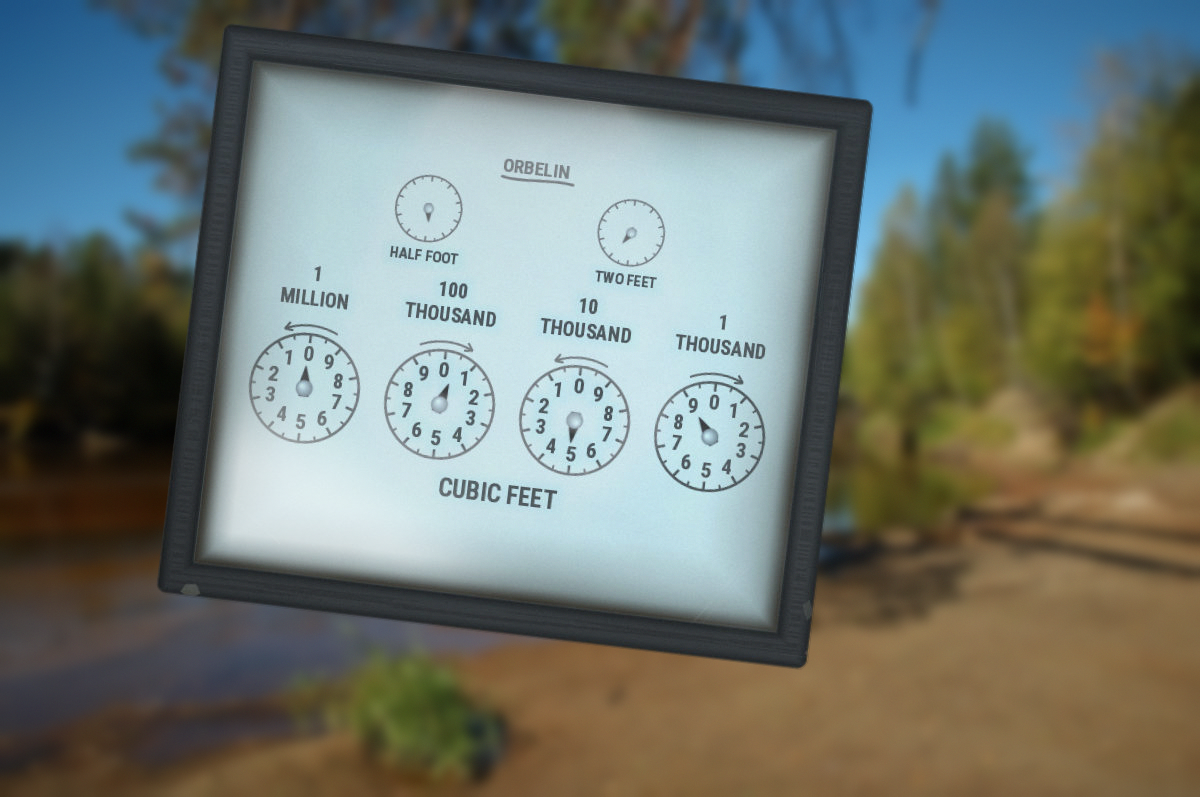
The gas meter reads {"value": 4900, "unit": "ft³"}
